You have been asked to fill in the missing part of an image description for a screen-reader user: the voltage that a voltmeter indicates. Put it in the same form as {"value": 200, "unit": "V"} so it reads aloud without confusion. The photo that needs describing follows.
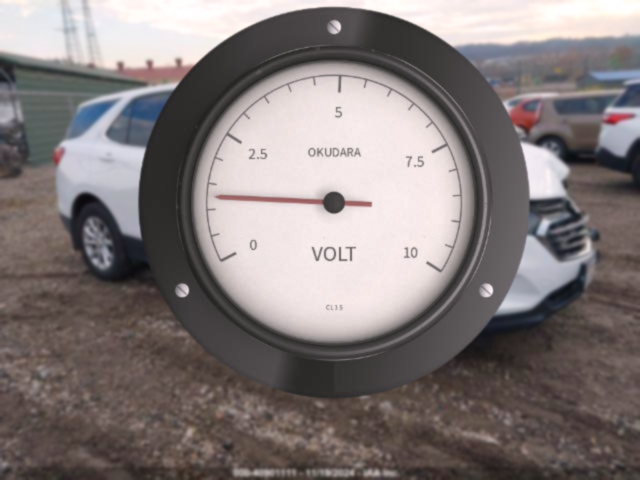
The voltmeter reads {"value": 1.25, "unit": "V"}
